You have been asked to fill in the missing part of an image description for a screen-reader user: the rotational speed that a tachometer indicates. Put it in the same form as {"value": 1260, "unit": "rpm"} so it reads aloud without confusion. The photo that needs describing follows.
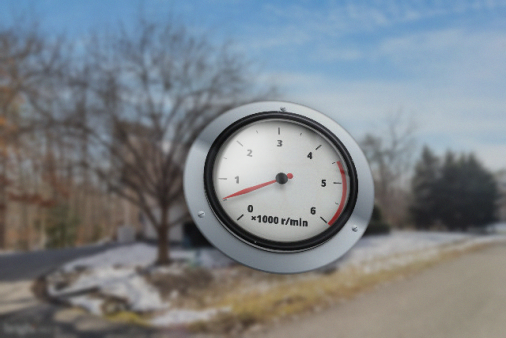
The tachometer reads {"value": 500, "unit": "rpm"}
